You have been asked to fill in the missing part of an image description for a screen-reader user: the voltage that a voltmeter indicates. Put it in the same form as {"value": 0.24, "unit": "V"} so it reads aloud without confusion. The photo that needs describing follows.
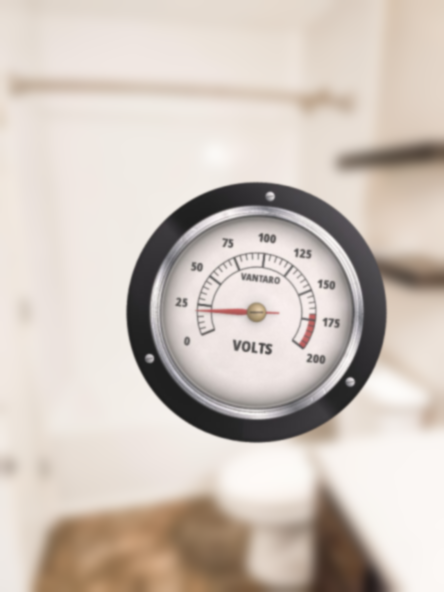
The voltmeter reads {"value": 20, "unit": "V"}
